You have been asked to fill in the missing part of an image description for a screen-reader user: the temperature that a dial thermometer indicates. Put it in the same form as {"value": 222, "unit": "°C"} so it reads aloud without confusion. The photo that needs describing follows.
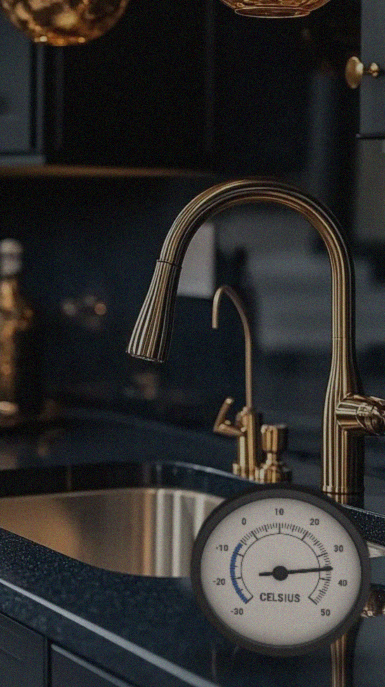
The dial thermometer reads {"value": 35, "unit": "°C"}
